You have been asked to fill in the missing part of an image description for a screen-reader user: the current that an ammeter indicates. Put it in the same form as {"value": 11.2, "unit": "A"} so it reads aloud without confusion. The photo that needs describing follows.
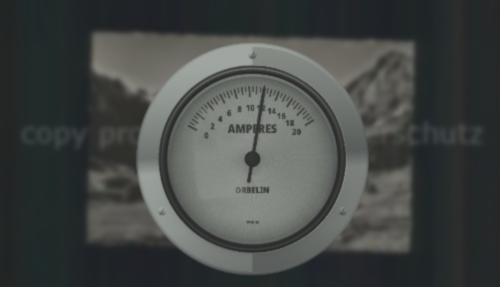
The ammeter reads {"value": 12, "unit": "A"}
